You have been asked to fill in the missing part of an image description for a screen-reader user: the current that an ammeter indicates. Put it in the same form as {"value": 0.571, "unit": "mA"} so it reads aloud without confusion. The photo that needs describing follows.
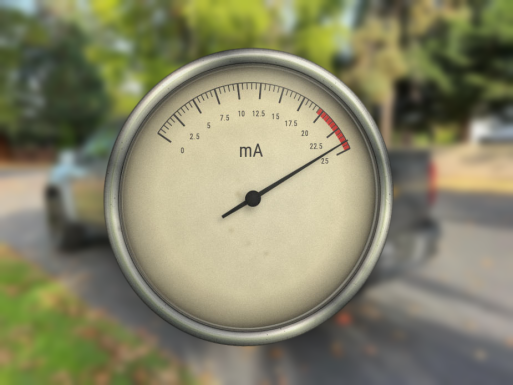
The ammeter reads {"value": 24, "unit": "mA"}
